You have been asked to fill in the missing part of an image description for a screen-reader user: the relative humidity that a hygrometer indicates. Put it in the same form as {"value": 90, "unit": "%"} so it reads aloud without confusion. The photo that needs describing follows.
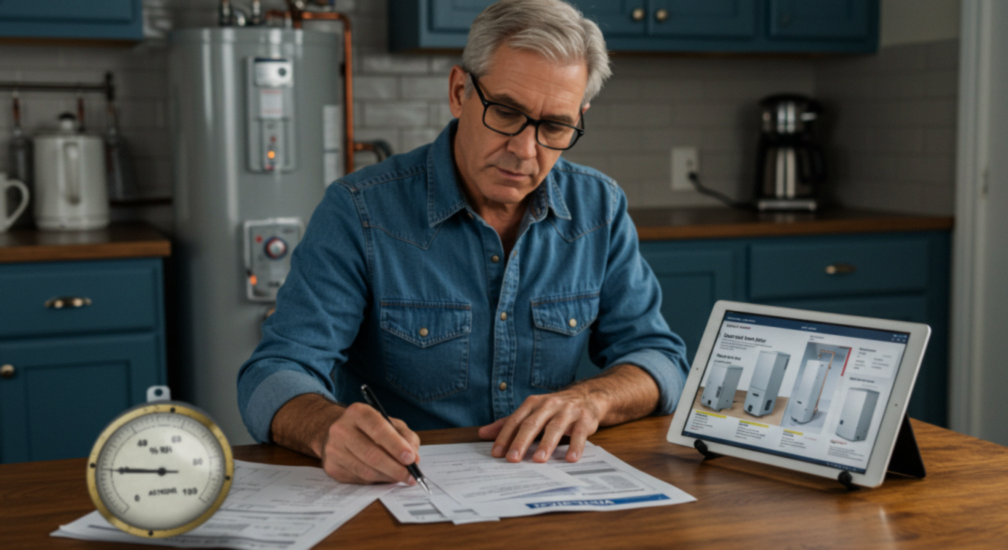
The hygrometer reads {"value": 20, "unit": "%"}
